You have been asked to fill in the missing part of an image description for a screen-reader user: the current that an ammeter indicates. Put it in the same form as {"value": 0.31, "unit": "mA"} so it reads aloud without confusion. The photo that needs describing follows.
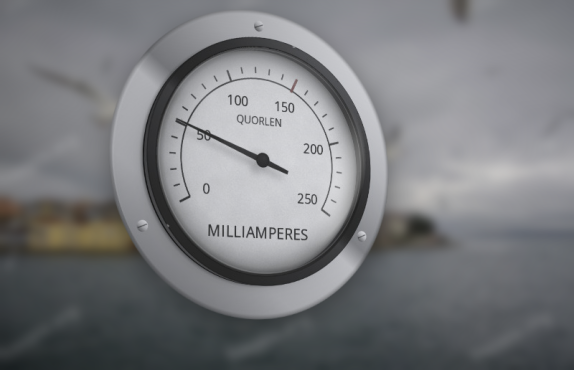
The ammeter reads {"value": 50, "unit": "mA"}
